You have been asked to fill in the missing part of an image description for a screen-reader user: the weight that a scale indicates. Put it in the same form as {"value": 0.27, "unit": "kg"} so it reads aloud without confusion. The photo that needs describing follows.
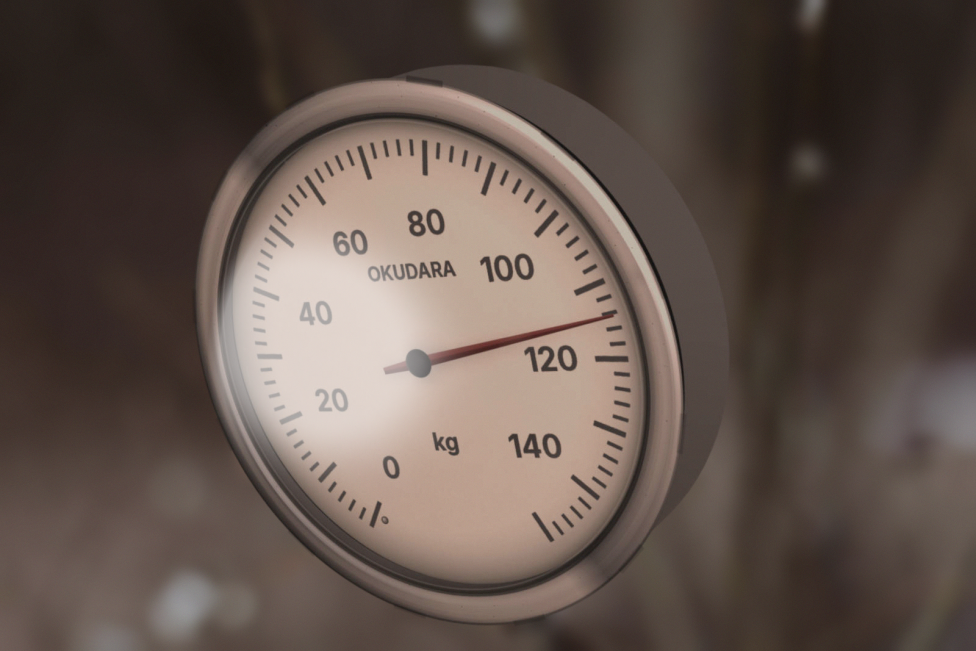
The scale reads {"value": 114, "unit": "kg"}
